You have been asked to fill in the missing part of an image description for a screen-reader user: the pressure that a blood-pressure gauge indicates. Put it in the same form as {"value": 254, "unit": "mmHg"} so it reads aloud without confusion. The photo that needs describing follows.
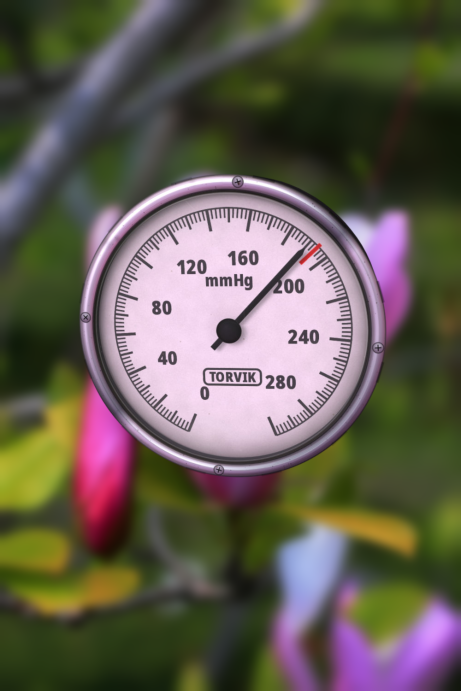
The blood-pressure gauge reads {"value": 190, "unit": "mmHg"}
